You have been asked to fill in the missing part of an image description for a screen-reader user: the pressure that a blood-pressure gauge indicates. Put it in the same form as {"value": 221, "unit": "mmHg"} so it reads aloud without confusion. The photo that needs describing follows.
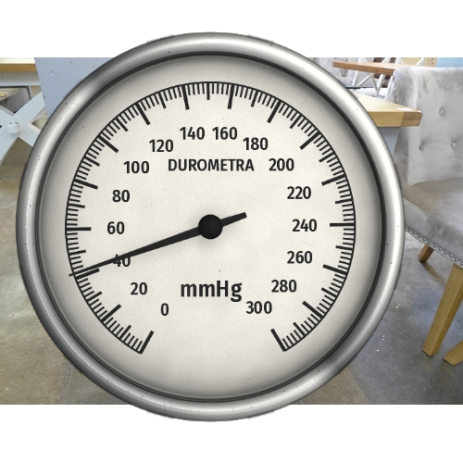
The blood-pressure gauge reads {"value": 42, "unit": "mmHg"}
